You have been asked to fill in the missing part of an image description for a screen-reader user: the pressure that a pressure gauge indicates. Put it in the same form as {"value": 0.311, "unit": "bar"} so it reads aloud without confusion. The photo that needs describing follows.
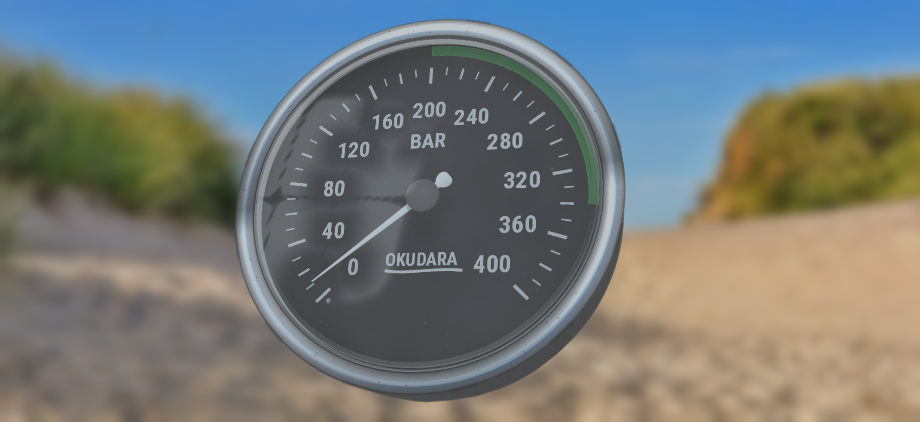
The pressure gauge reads {"value": 10, "unit": "bar"}
